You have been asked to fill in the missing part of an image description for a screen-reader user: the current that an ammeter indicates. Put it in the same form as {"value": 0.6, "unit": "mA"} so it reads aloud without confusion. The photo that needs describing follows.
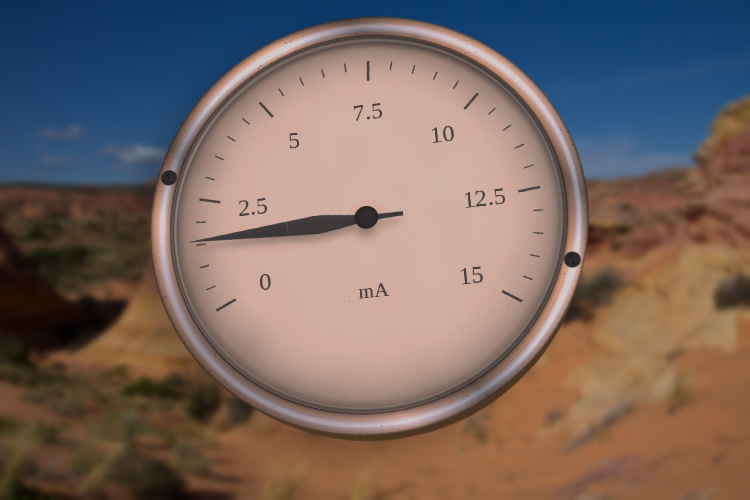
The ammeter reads {"value": 1.5, "unit": "mA"}
